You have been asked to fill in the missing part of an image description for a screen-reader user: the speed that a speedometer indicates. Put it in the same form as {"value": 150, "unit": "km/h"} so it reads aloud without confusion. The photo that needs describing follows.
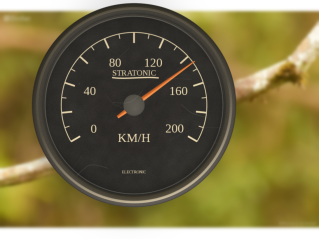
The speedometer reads {"value": 145, "unit": "km/h"}
